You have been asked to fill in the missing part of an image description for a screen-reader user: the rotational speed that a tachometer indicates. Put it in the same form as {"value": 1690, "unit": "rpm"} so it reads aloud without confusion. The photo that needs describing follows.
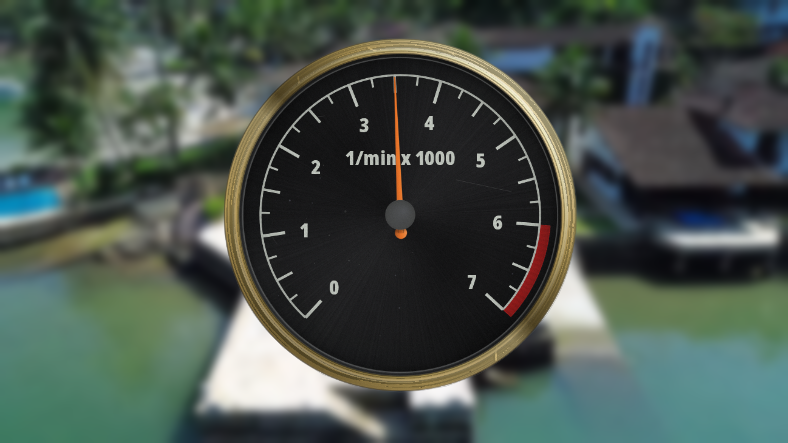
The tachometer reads {"value": 3500, "unit": "rpm"}
